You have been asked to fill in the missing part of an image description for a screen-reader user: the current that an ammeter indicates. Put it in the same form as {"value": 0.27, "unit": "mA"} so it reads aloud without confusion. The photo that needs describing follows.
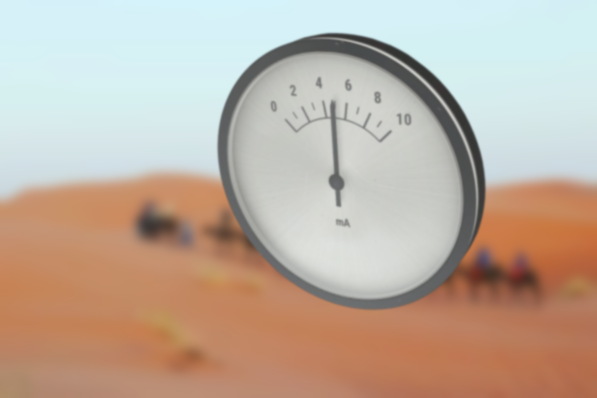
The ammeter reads {"value": 5, "unit": "mA"}
